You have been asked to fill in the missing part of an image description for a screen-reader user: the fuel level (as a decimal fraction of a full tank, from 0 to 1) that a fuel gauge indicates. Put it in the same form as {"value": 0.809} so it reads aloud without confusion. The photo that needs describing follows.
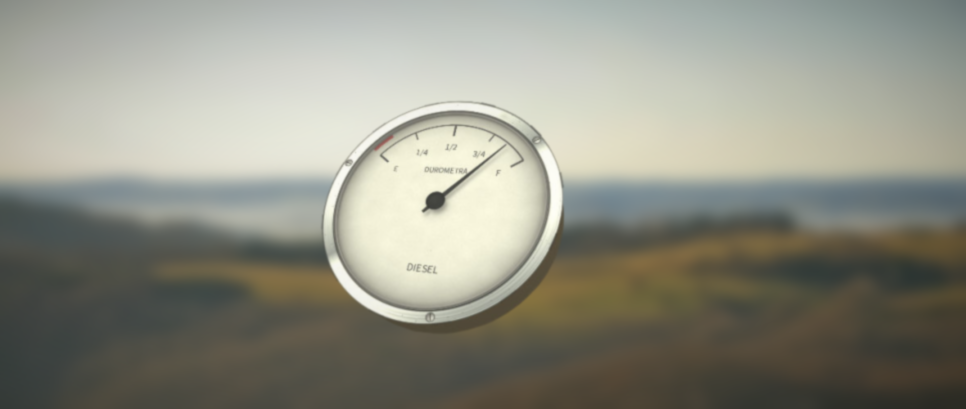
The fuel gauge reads {"value": 0.875}
